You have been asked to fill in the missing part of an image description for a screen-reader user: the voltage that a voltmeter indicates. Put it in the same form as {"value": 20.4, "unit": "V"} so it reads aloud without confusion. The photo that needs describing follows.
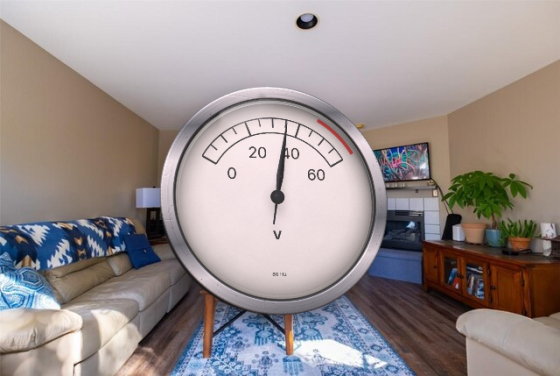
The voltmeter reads {"value": 35, "unit": "V"}
